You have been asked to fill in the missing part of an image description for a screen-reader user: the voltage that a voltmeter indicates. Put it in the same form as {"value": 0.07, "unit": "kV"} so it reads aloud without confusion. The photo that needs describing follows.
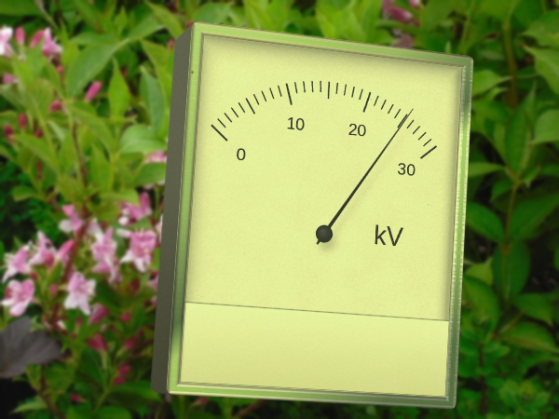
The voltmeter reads {"value": 25, "unit": "kV"}
